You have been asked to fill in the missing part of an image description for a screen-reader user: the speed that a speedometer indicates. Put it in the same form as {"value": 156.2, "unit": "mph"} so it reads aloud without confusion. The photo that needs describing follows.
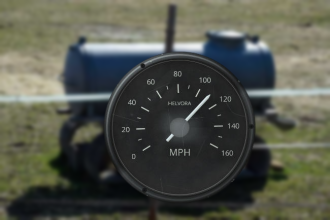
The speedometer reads {"value": 110, "unit": "mph"}
